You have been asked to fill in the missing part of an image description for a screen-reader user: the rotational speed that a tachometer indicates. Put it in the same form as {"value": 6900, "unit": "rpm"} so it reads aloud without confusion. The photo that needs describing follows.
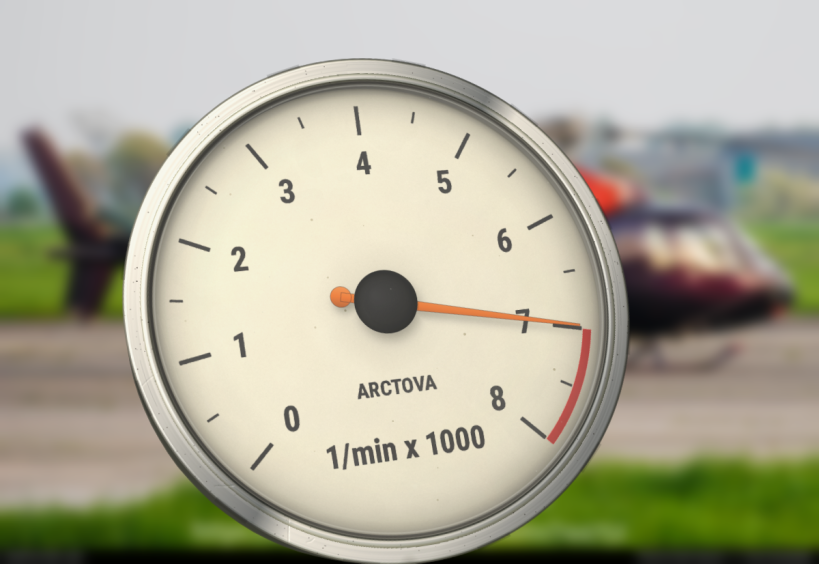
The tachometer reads {"value": 7000, "unit": "rpm"}
